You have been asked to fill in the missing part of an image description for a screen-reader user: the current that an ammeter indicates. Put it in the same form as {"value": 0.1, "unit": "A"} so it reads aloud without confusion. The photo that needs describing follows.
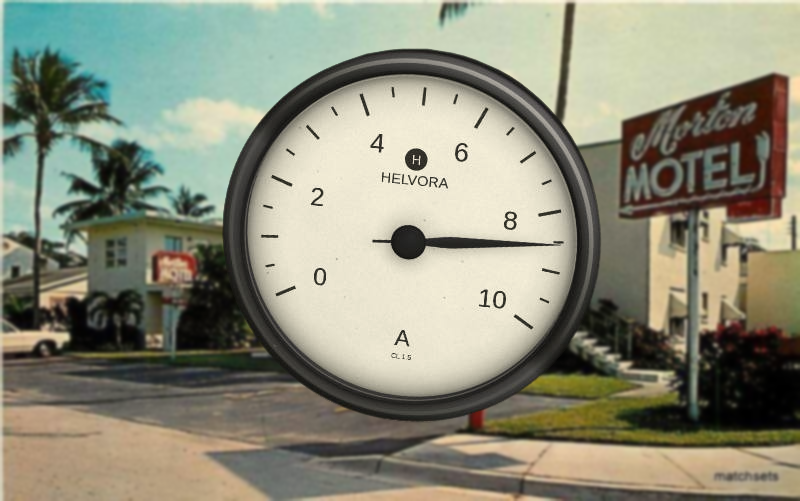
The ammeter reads {"value": 8.5, "unit": "A"}
